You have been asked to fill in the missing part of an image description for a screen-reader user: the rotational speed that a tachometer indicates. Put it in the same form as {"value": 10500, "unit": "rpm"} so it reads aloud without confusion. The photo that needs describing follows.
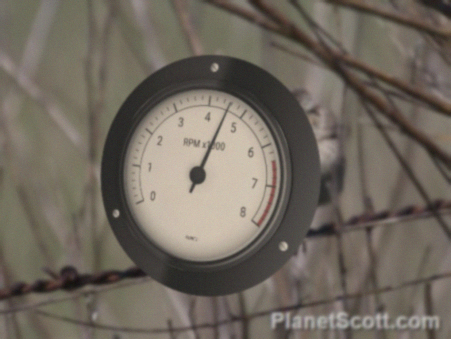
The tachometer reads {"value": 4600, "unit": "rpm"}
